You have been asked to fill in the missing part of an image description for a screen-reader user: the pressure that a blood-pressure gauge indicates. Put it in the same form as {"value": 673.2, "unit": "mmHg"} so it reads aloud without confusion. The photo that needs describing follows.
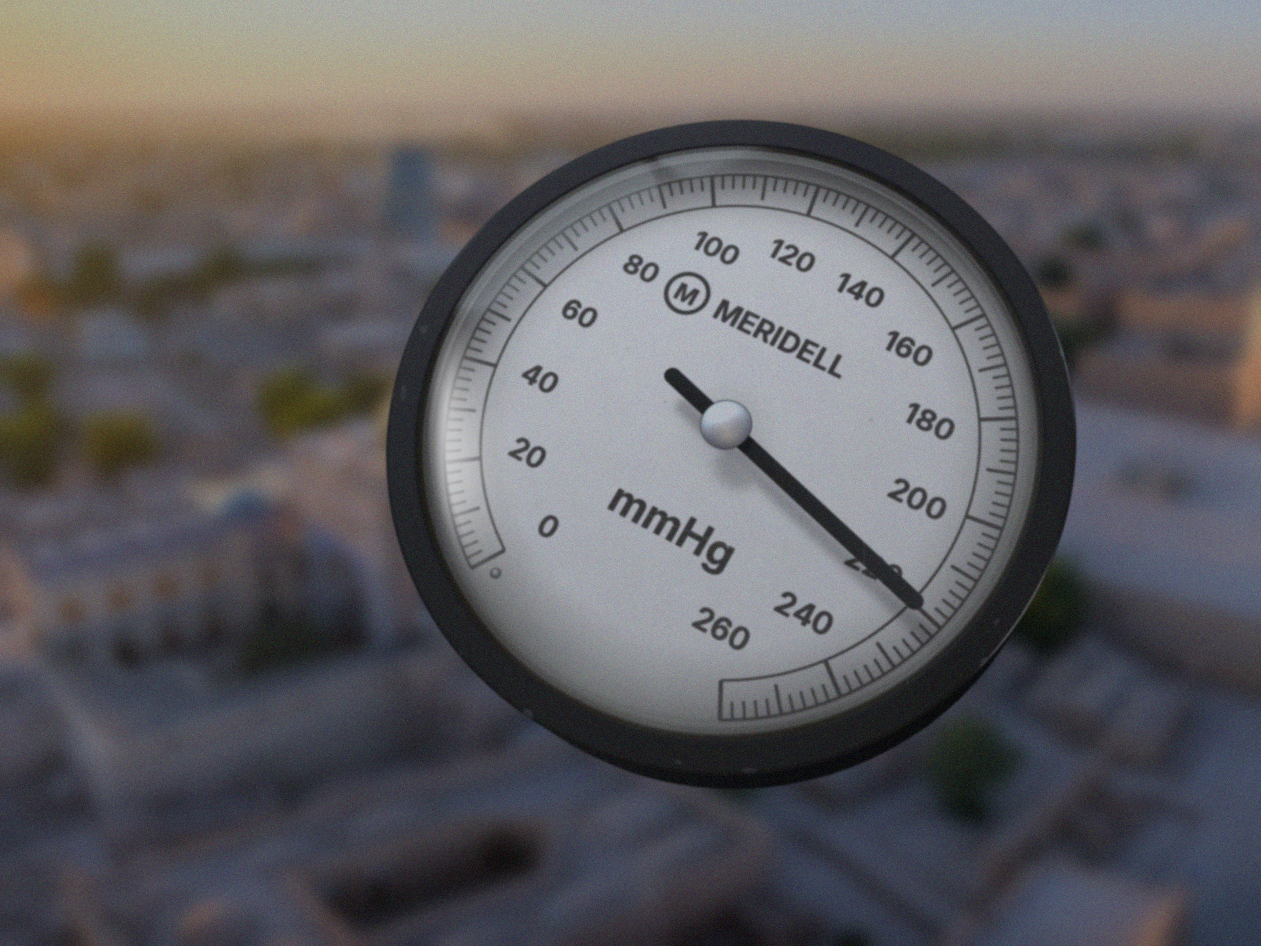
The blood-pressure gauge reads {"value": 220, "unit": "mmHg"}
